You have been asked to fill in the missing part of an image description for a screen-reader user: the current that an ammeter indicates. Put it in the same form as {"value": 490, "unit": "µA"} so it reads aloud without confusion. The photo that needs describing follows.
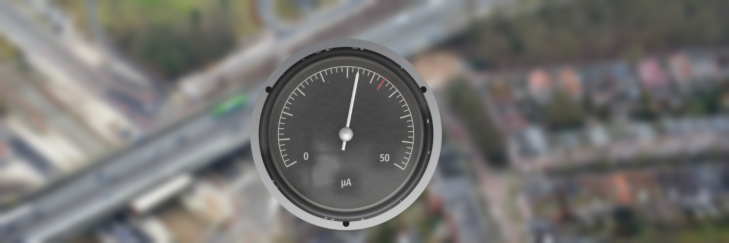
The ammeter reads {"value": 27, "unit": "µA"}
